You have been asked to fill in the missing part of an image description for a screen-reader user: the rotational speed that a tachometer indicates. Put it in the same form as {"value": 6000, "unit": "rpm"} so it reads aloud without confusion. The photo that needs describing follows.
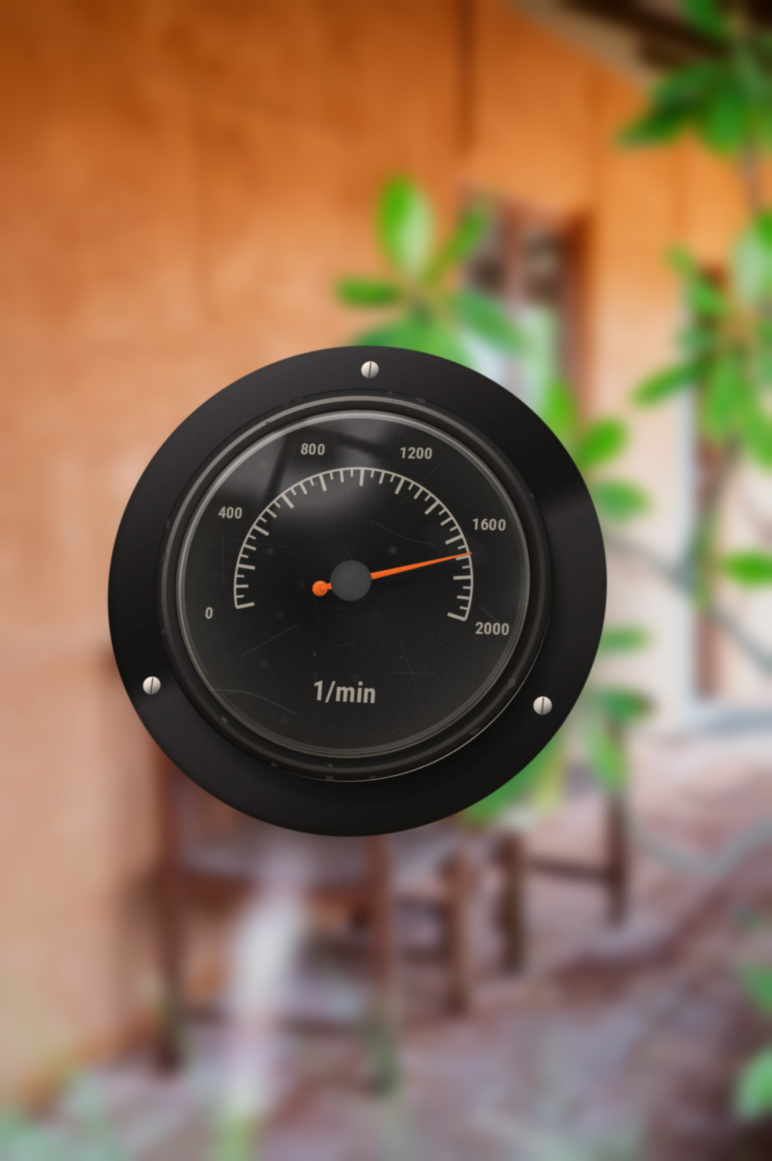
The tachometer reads {"value": 1700, "unit": "rpm"}
